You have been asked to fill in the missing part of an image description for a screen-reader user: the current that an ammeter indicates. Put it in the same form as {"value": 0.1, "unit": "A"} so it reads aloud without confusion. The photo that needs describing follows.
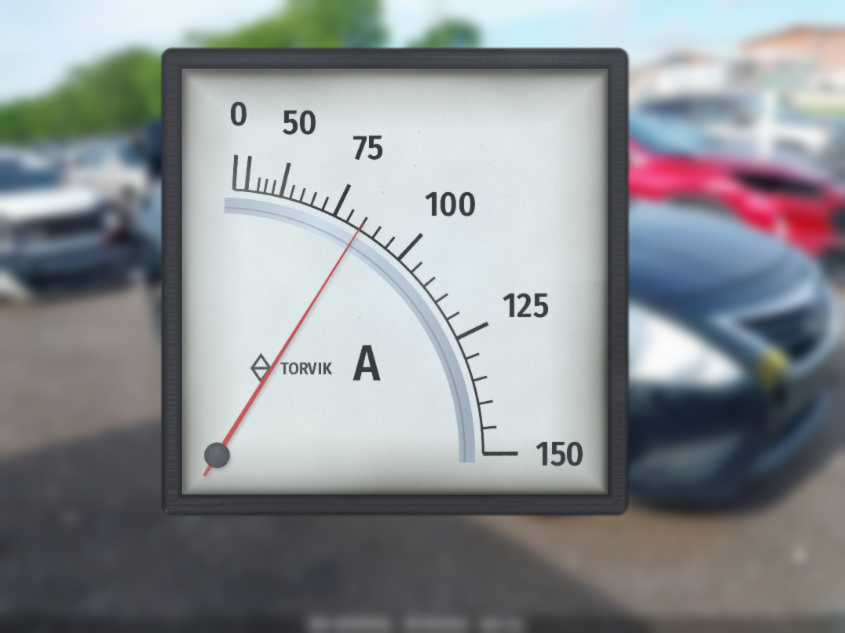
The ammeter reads {"value": 85, "unit": "A"}
